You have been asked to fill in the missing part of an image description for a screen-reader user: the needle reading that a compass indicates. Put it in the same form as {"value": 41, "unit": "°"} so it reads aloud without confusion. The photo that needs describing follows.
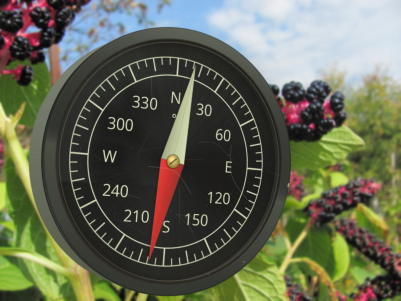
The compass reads {"value": 190, "unit": "°"}
